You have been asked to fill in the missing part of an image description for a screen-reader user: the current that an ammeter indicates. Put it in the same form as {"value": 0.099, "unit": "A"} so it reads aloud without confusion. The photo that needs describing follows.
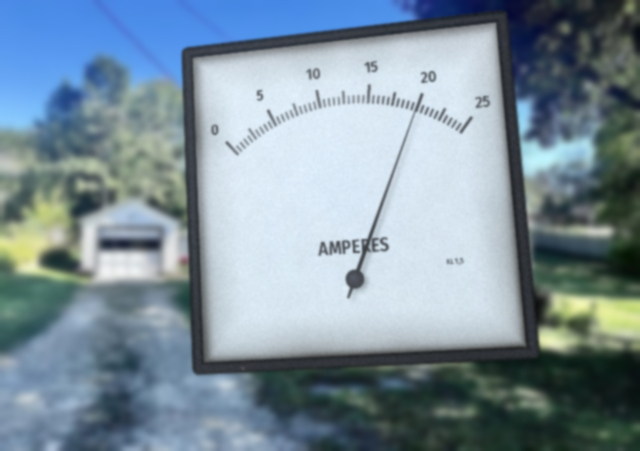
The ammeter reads {"value": 20, "unit": "A"}
